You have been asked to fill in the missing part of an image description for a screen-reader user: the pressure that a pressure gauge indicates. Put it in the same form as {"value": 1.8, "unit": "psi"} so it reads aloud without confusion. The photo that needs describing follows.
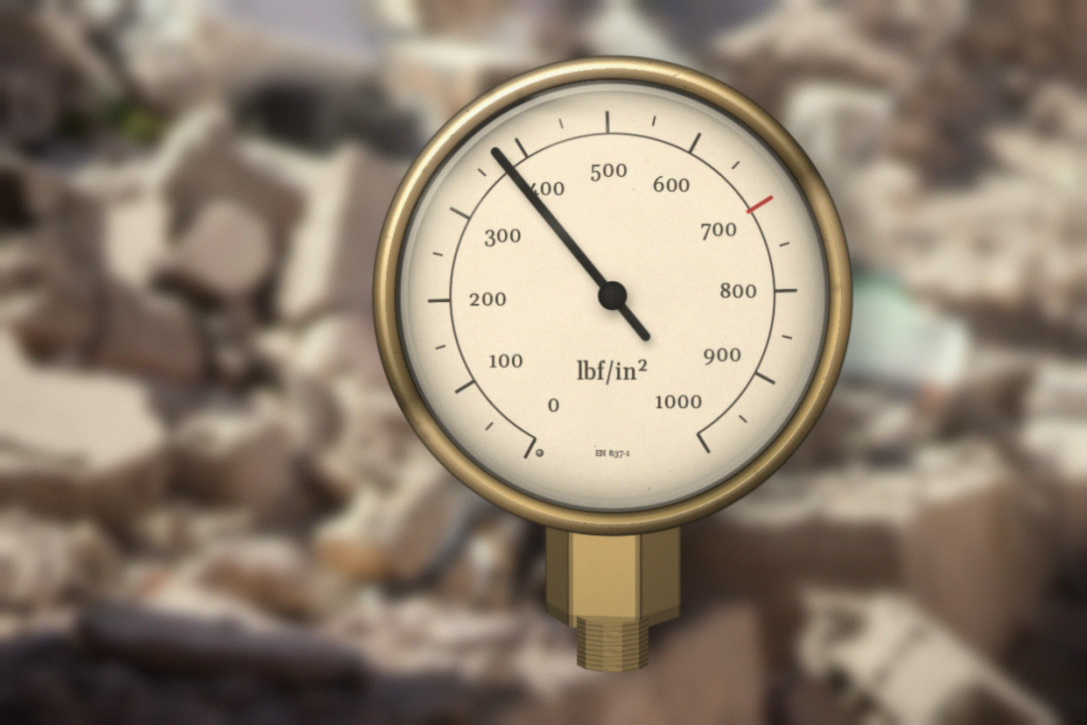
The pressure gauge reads {"value": 375, "unit": "psi"}
